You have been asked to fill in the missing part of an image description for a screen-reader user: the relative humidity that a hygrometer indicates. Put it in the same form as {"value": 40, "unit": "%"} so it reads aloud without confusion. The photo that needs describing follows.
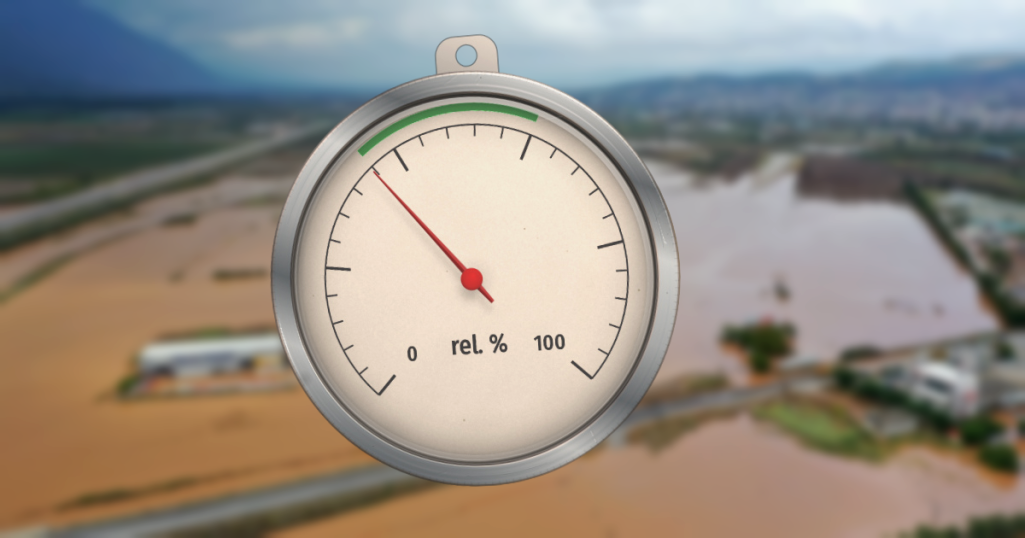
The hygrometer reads {"value": 36, "unit": "%"}
